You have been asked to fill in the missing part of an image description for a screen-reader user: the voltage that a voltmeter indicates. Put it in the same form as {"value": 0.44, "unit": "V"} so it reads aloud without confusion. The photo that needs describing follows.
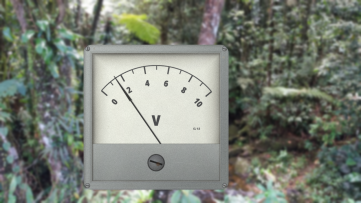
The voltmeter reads {"value": 1.5, "unit": "V"}
